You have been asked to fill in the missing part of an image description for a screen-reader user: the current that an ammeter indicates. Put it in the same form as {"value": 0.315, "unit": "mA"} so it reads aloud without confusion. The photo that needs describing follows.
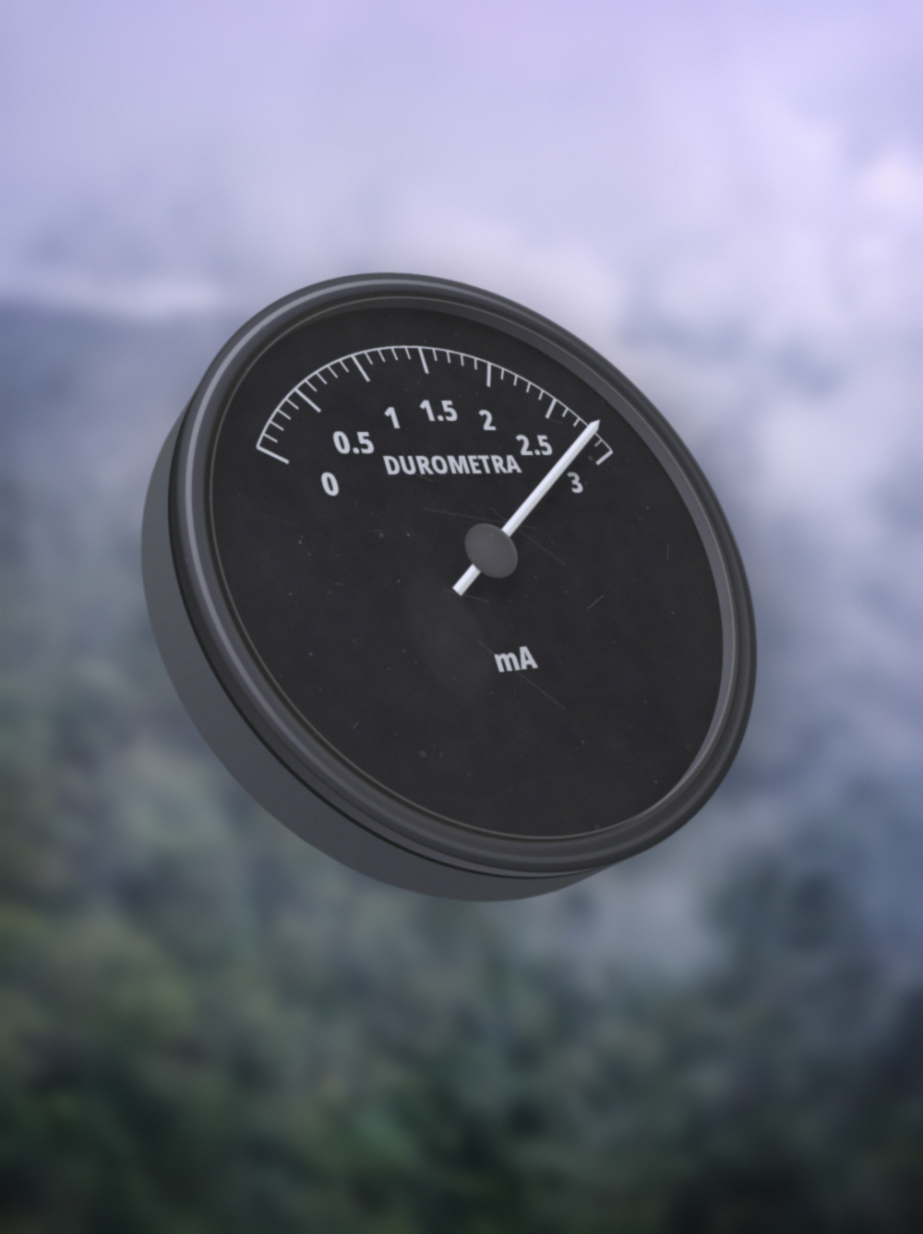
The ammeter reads {"value": 2.8, "unit": "mA"}
